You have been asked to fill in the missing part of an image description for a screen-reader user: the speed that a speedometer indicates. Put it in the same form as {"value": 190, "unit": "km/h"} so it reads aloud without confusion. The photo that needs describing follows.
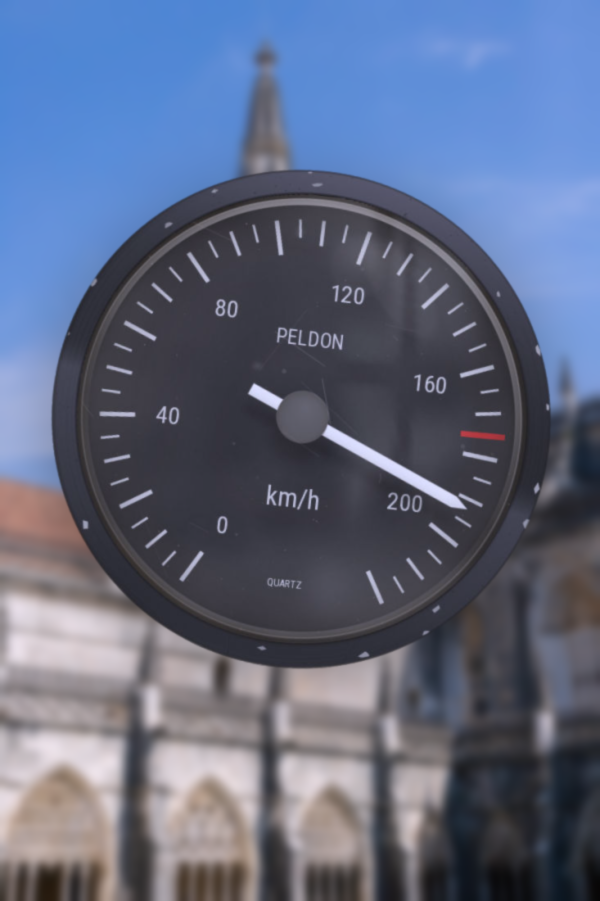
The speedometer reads {"value": 192.5, "unit": "km/h"}
